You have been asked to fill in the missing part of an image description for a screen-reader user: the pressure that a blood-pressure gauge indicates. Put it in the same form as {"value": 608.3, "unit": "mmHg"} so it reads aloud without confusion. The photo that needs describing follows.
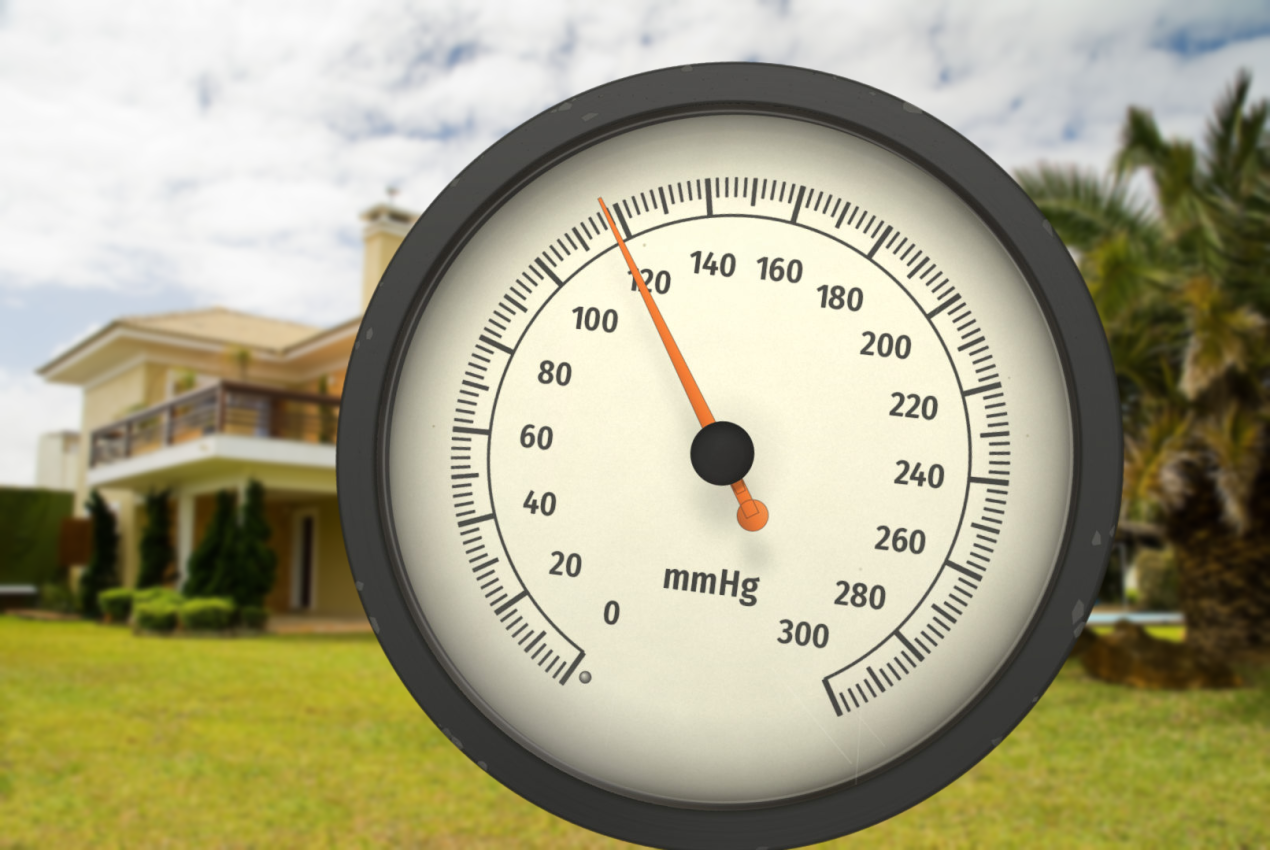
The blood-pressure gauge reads {"value": 118, "unit": "mmHg"}
